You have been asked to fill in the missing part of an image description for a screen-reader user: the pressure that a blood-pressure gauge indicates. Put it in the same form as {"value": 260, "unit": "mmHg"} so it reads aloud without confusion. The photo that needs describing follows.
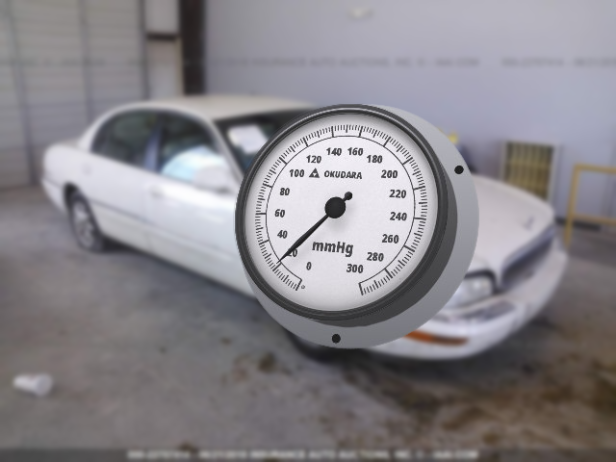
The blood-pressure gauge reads {"value": 20, "unit": "mmHg"}
